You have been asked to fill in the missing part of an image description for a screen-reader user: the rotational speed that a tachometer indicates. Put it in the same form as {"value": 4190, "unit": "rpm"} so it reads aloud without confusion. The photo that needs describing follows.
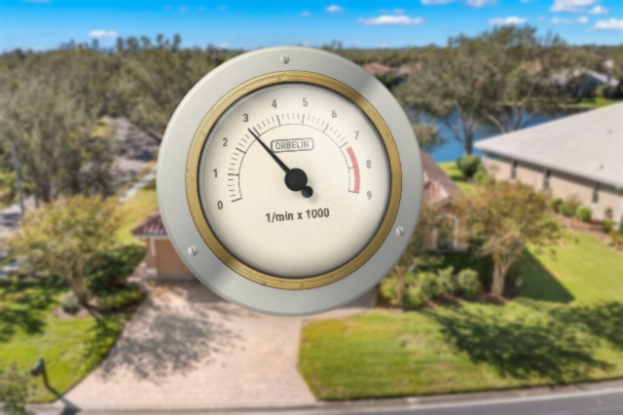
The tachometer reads {"value": 2800, "unit": "rpm"}
